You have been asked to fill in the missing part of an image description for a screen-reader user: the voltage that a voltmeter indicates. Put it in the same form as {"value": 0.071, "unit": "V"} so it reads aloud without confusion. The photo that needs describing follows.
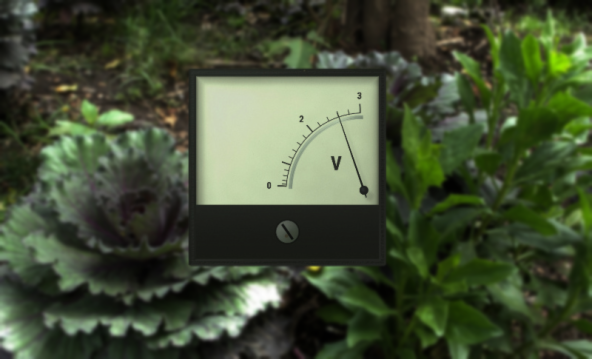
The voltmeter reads {"value": 2.6, "unit": "V"}
